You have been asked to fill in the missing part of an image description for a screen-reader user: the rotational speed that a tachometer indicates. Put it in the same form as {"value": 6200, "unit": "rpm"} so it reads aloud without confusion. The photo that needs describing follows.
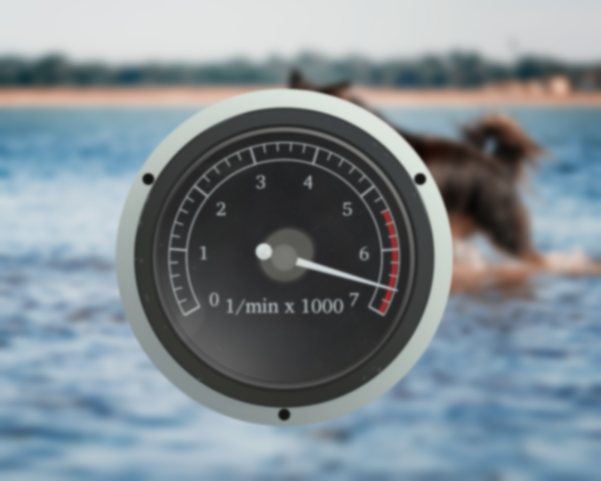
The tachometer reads {"value": 6600, "unit": "rpm"}
